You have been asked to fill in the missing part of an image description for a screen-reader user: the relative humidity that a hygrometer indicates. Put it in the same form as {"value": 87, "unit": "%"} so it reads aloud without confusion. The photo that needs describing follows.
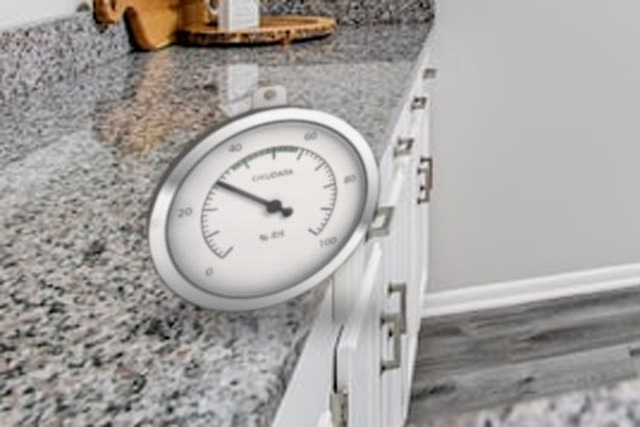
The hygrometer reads {"value": 30, "unit": "%"}
